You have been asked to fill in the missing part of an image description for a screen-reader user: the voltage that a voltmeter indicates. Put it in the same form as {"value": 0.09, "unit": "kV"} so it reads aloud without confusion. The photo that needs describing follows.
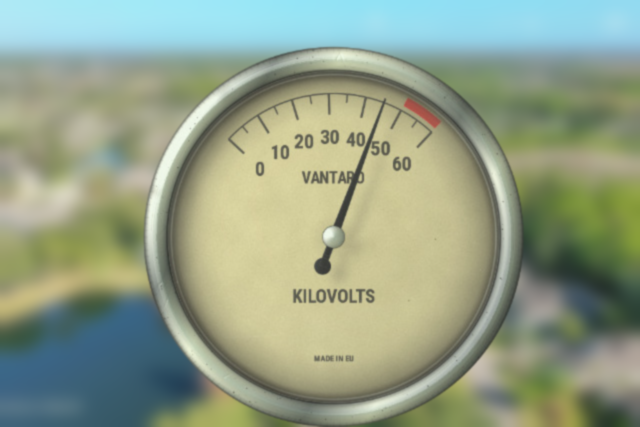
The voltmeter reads {"value": 45, "unit": "kV"}
